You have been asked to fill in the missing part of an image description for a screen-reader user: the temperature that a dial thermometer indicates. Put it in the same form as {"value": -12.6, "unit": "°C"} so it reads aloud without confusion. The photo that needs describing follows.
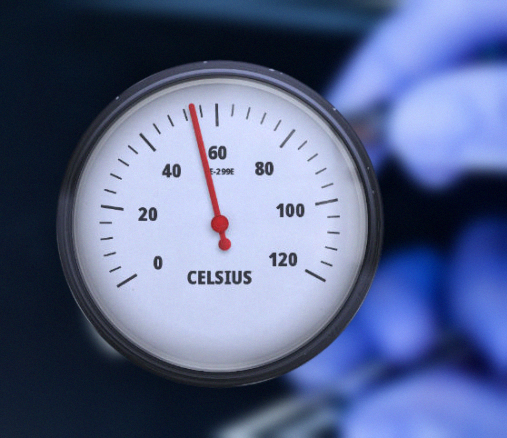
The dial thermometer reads {"value": 54, "unit": "°C"}
